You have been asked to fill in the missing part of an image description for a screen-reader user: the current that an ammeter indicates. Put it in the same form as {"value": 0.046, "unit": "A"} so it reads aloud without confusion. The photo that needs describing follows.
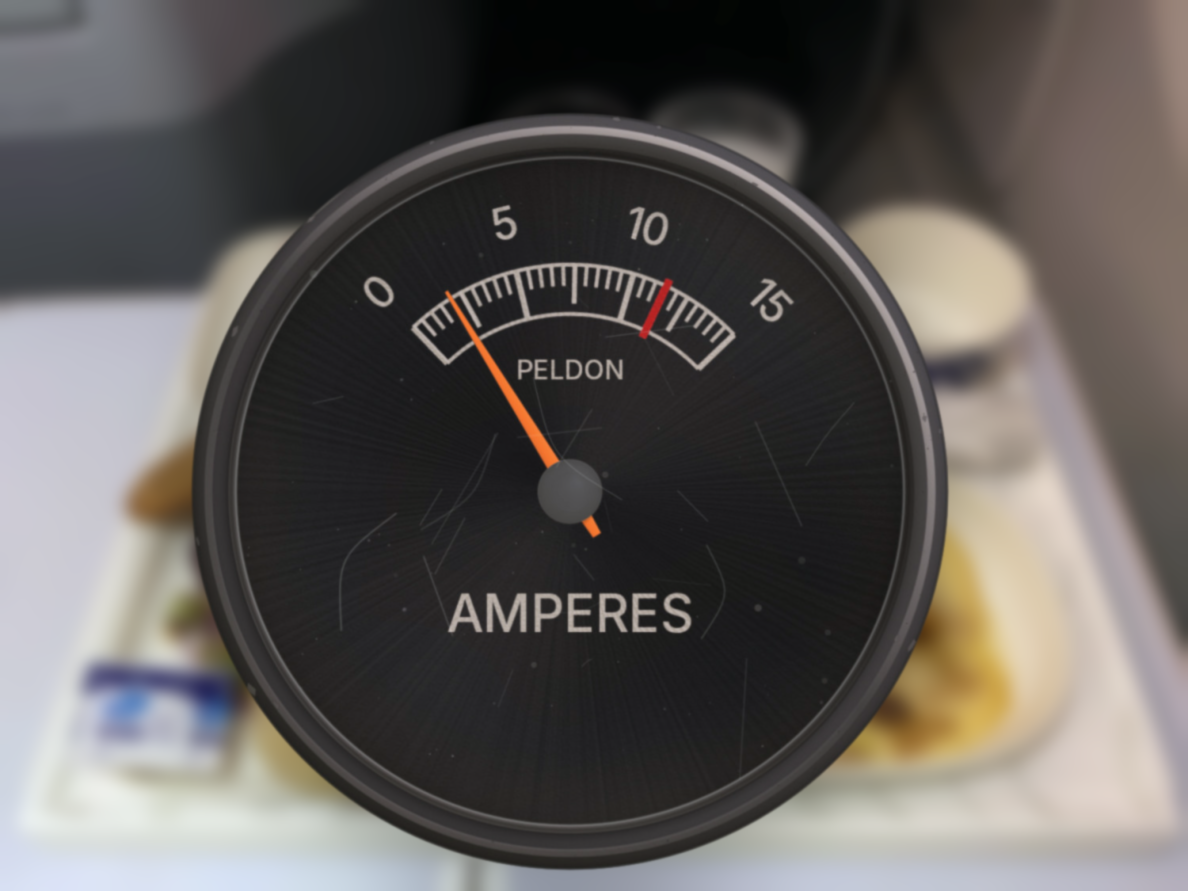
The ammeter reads {"value": 2, "unit": "A"}
